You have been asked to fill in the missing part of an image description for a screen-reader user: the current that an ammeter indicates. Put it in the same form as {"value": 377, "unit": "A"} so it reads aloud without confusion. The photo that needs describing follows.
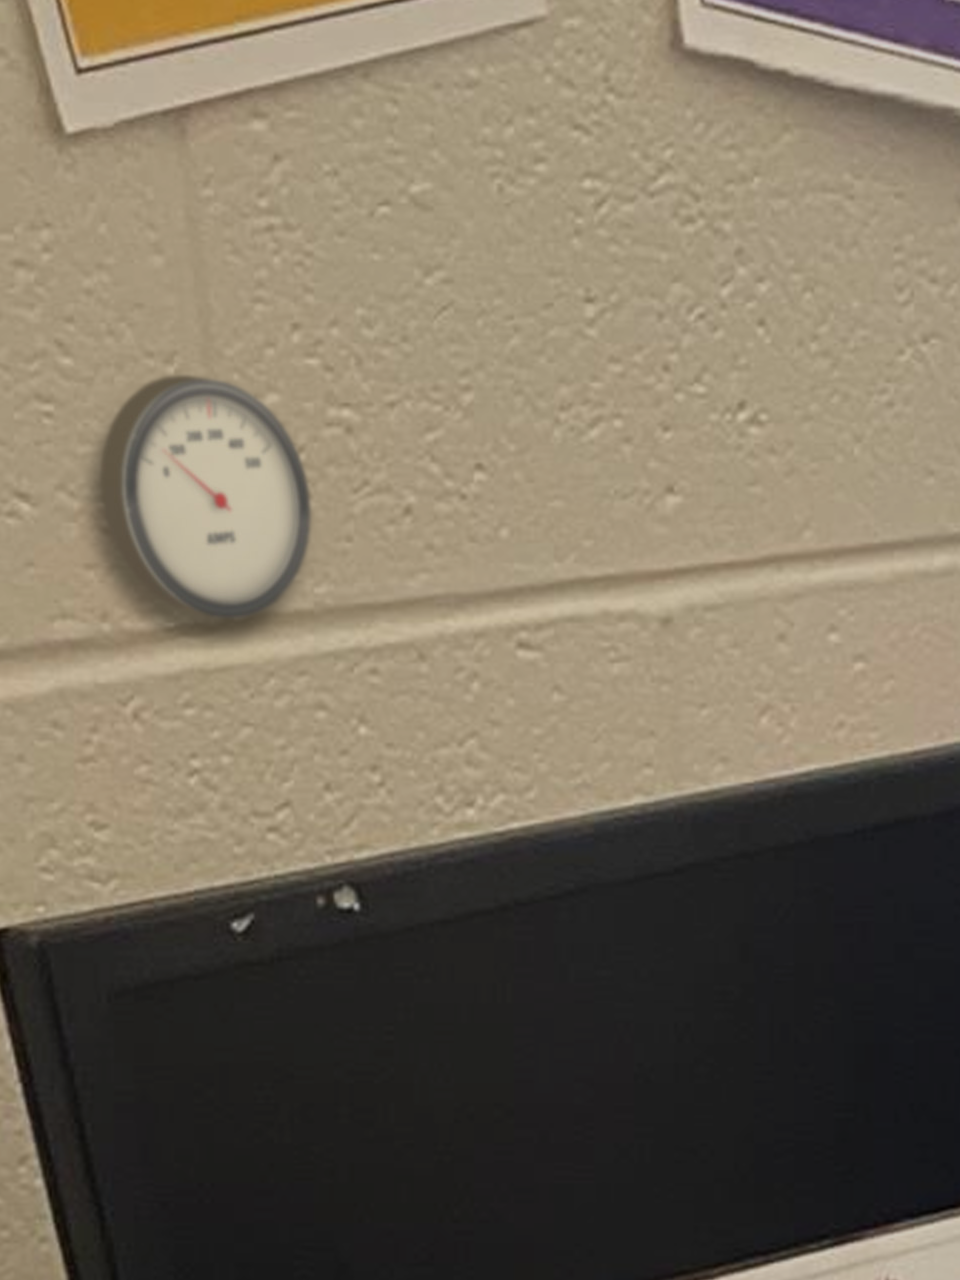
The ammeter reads {"value": 50, "unit": "A"}
